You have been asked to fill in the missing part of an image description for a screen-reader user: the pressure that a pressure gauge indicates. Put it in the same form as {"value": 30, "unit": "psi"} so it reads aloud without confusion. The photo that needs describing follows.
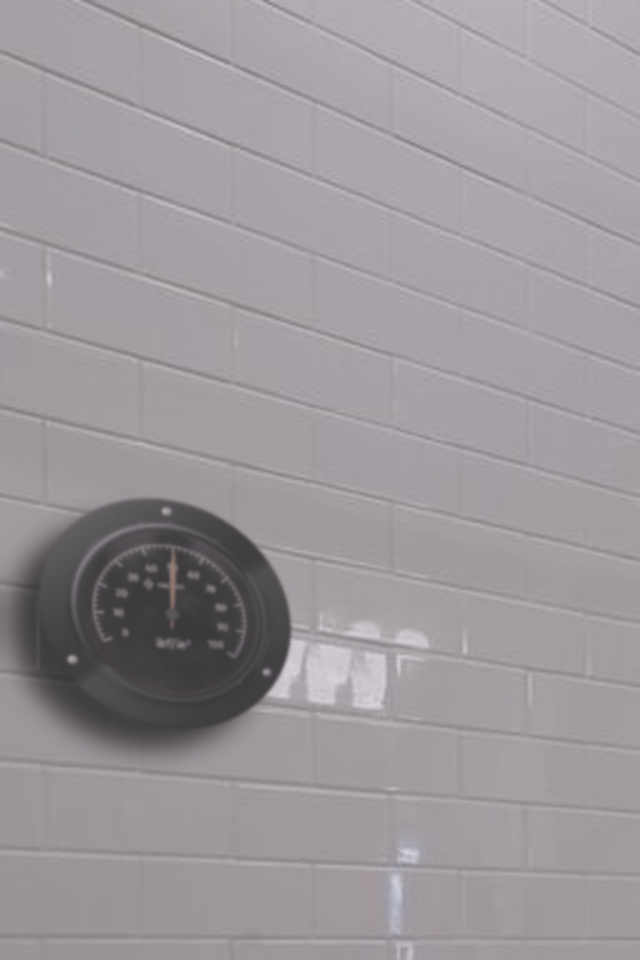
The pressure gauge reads {"value": 50, "unit": "psi"}
